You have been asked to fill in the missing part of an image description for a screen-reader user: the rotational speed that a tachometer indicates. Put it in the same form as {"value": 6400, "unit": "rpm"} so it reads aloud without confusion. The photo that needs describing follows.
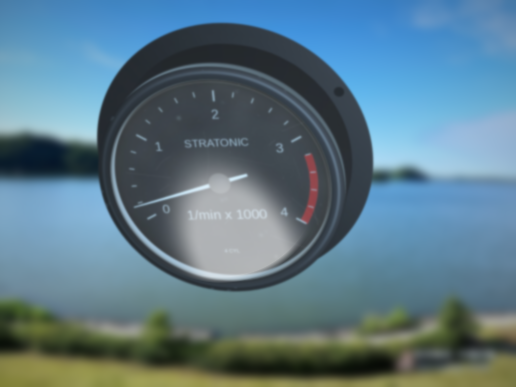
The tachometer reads {"value": 200, "unit": "rpm"}
